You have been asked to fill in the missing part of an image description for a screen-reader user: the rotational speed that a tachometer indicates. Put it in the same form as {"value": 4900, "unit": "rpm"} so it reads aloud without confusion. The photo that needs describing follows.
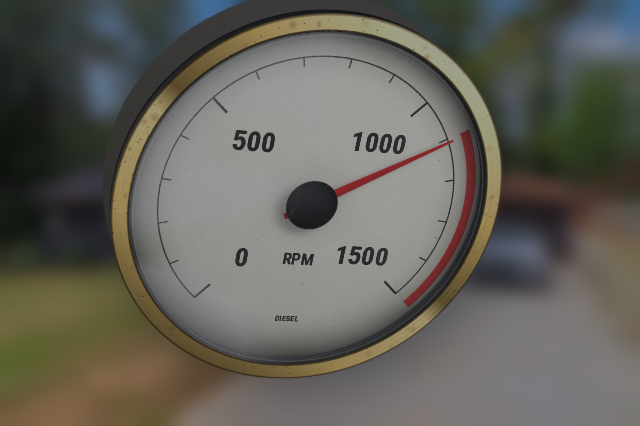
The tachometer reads {"value": 1100, "unit": "rpm"}
